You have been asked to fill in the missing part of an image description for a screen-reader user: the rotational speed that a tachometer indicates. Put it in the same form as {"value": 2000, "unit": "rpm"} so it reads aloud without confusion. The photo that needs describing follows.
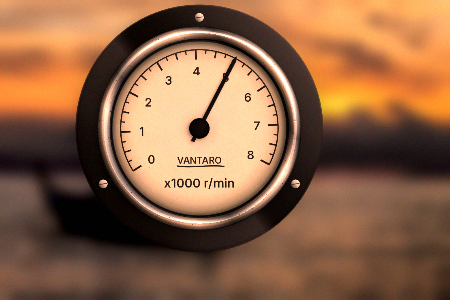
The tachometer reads {"value": 5000, "unit": "rpm"}
